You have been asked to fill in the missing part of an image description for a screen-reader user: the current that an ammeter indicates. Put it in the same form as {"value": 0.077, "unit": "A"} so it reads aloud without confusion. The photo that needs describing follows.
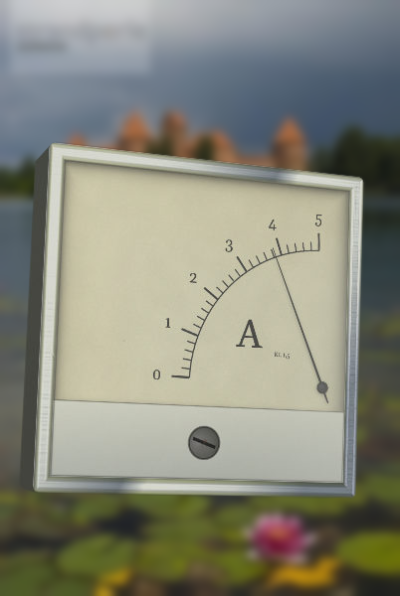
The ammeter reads {"value": 3.8, "unit": "A"}
